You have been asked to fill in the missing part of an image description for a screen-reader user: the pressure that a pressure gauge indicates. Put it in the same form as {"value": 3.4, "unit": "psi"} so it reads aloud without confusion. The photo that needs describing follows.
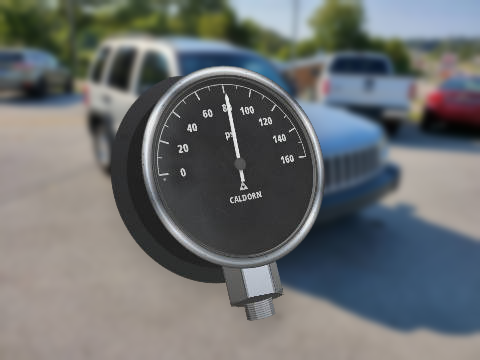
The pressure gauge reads {"value": 80, "unit": "psi"}
